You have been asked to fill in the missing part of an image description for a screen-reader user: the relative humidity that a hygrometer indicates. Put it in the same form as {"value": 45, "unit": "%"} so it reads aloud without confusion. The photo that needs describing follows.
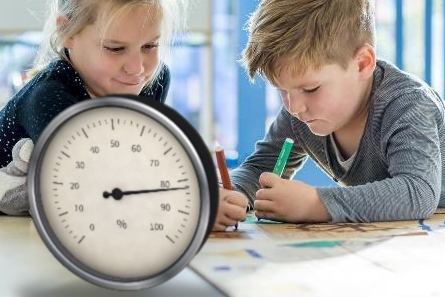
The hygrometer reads {"value": 82, "unit": "%"}
